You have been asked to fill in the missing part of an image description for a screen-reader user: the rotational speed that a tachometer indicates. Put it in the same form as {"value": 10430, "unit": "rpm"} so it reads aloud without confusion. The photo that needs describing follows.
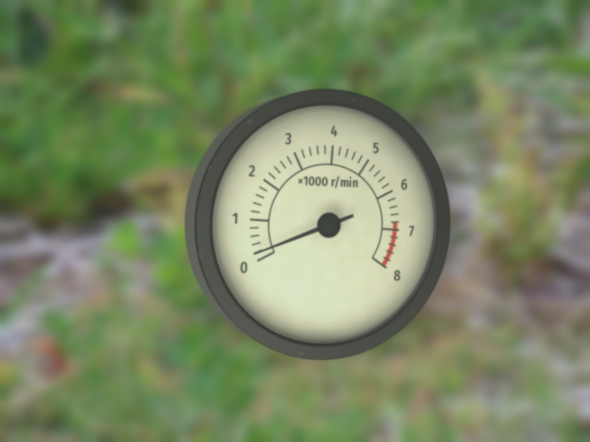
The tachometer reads {"value": 200, "unit": "rpm"}
